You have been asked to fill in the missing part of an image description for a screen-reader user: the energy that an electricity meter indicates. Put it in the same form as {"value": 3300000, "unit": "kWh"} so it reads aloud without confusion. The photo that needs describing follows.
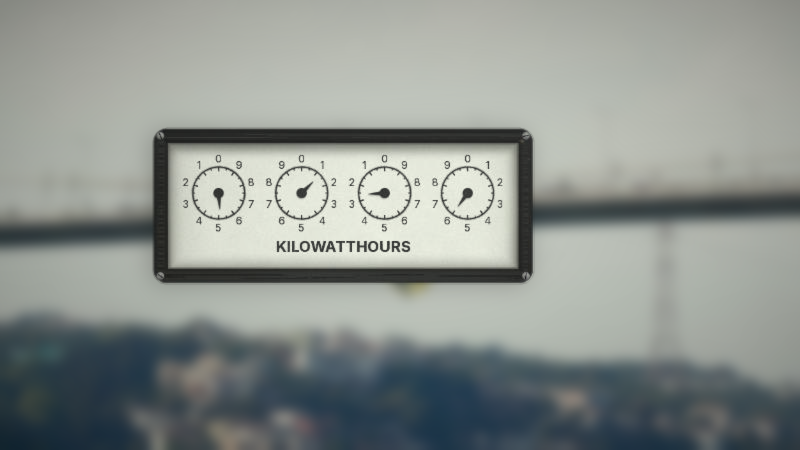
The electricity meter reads {"value": 5126, "unit": "kWh"}
